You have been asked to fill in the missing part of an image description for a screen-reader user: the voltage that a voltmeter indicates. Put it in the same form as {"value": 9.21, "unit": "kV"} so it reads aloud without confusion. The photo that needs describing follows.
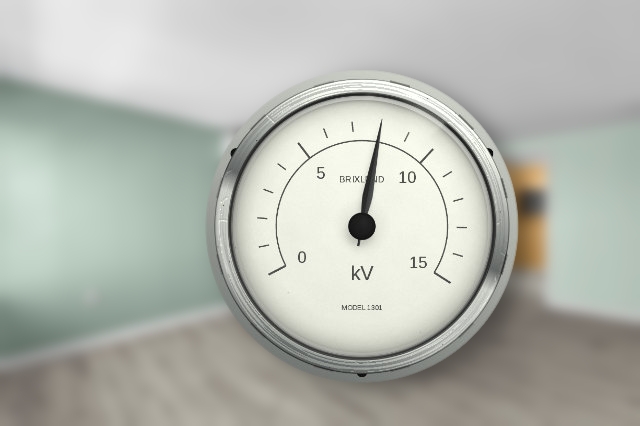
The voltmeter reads {"value": 8, "unit": "kV"}
